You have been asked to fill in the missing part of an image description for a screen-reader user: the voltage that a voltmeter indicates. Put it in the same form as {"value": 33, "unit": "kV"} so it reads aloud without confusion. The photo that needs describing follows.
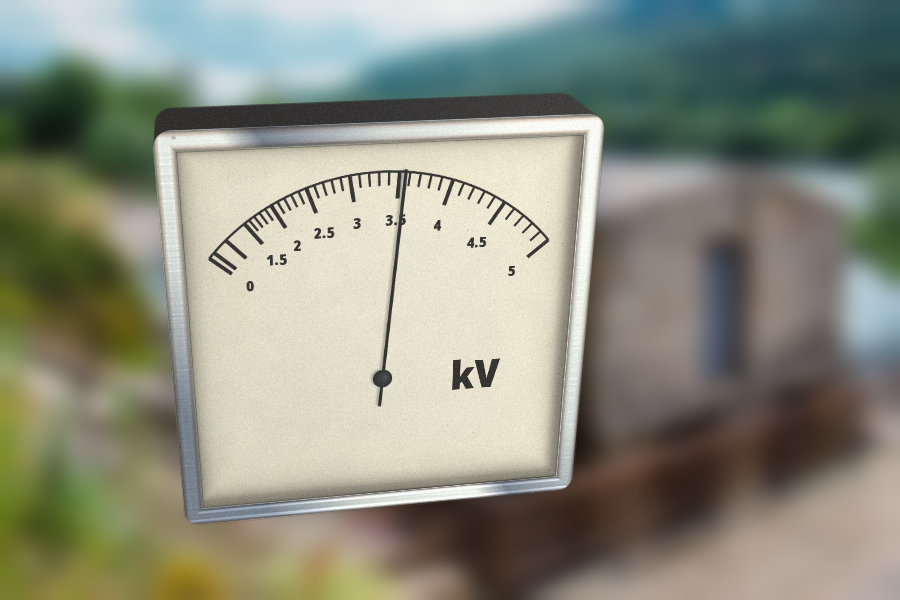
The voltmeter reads {"value": 3.55, "unit": "kV"}
